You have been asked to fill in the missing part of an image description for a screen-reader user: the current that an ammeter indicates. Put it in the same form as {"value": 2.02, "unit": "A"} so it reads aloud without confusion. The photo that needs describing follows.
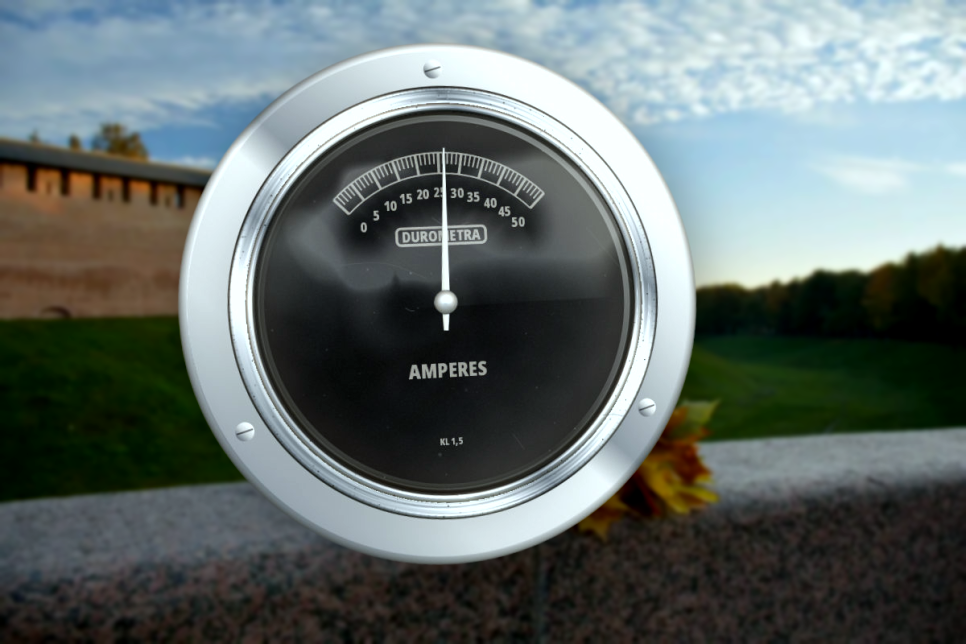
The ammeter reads {"value": 26, "unit": "A"}
